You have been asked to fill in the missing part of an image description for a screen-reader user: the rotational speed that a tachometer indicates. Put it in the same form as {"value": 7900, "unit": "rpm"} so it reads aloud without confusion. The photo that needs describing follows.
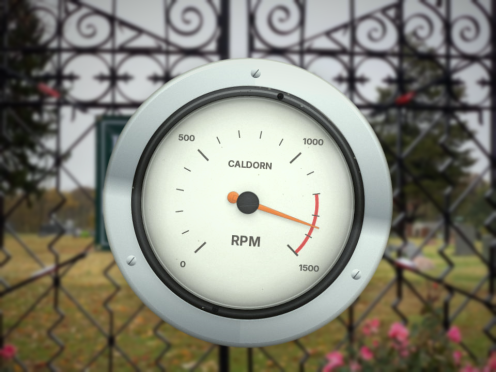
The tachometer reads {"value": 1350, "unit": "rpm"}
